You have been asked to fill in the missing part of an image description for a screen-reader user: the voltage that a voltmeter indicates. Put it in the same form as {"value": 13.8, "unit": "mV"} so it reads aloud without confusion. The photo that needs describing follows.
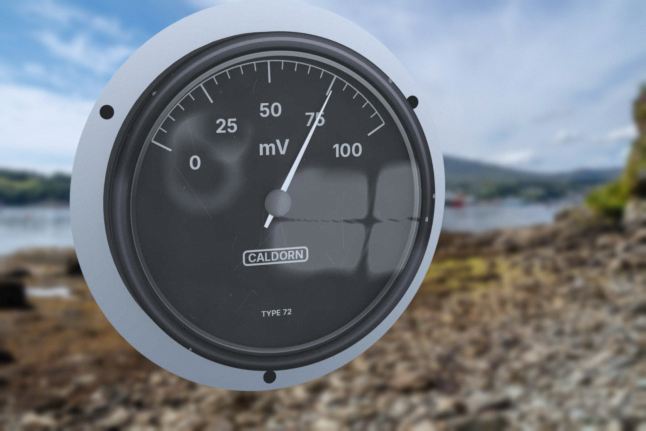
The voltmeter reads {"value": 75, "unit": "mV"}
